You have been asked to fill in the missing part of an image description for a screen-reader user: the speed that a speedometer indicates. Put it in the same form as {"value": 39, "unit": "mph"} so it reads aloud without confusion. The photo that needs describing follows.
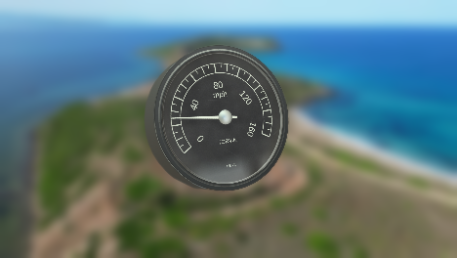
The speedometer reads {"value": 25, "unit": "mph"}
